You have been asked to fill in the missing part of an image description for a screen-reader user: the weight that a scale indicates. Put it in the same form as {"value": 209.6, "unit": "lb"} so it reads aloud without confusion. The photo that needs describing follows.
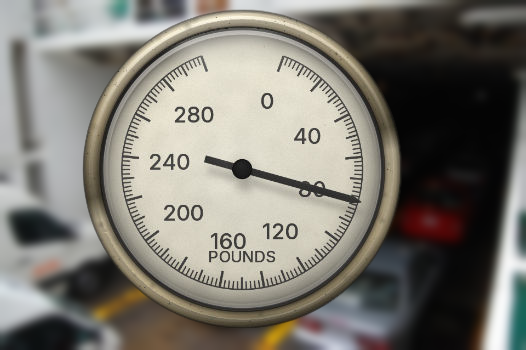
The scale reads {"value": 80, "unit": "lb"}
